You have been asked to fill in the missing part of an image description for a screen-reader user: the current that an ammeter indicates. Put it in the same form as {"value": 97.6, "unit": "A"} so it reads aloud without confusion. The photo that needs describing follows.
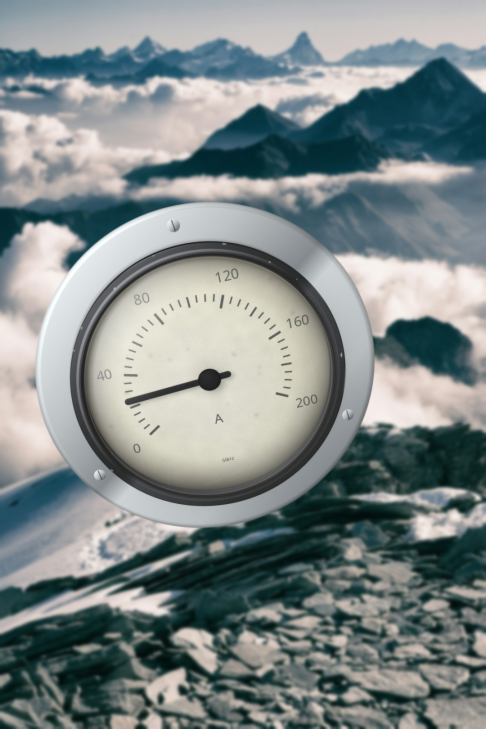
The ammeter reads {"value": 25, "unit": "A"}
